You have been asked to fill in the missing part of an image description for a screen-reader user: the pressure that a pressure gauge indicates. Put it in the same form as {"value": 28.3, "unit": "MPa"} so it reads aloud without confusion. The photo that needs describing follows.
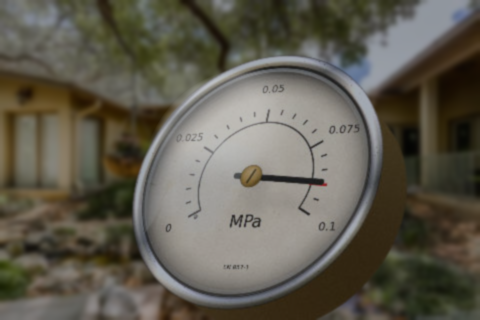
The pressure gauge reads {"value": 0.09, "unit": "MPa"}
